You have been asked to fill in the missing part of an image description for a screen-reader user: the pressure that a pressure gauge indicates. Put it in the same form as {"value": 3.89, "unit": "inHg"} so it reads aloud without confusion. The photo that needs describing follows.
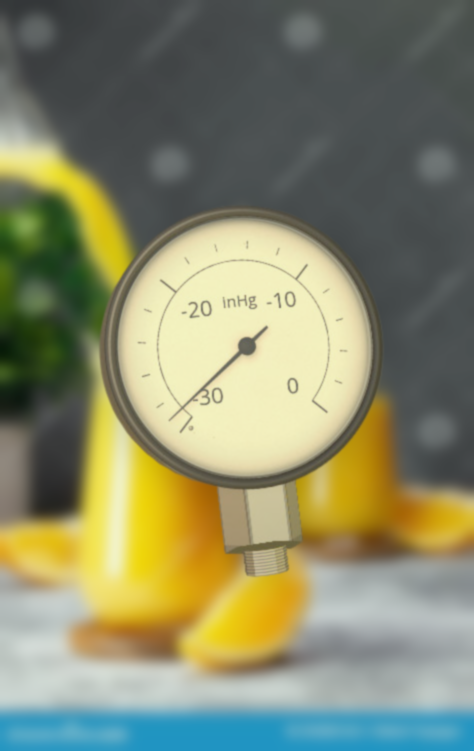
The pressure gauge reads {"value": -29, "unit": "inHg"}
